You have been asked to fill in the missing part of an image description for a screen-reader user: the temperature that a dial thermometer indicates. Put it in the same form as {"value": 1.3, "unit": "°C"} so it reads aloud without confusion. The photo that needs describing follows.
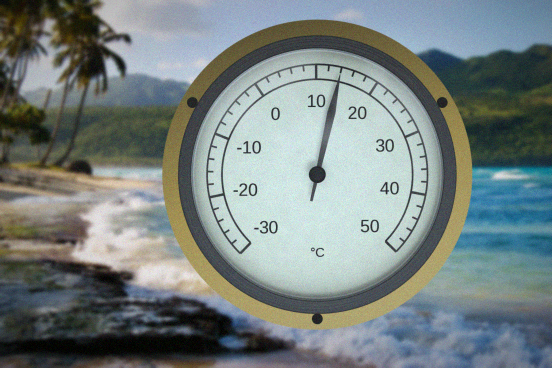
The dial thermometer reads {"value": 14, "unit": "°C"}
